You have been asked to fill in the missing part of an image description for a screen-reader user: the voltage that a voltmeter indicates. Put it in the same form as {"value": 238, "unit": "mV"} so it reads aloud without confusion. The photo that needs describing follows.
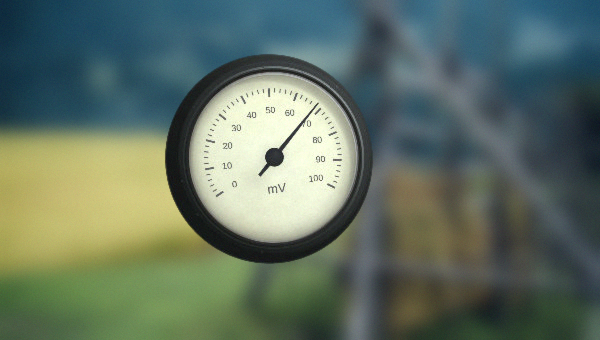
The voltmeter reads {"value": 68, "unit": "mV"}
